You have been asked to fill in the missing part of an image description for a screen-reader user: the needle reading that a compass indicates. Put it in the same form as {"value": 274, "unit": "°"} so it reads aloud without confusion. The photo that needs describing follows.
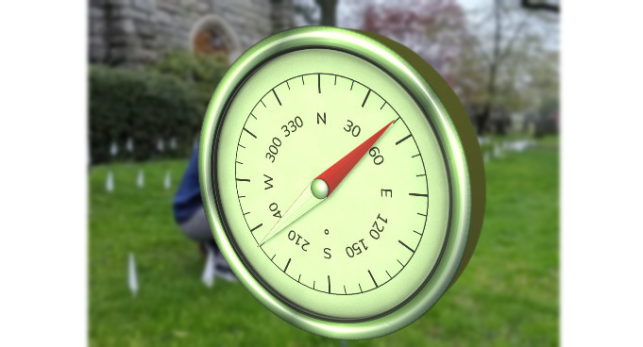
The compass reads {"value": 50, "unit": "°"}
